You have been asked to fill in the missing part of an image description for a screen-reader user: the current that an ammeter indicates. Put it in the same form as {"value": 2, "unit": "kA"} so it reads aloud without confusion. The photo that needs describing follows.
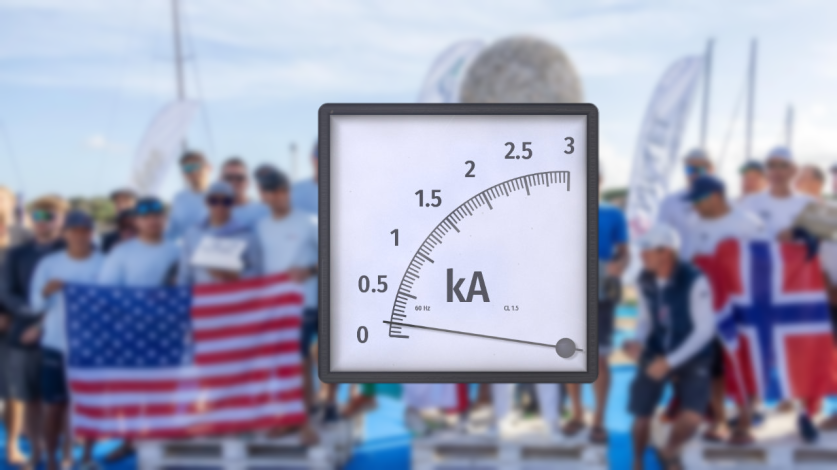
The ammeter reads {"value": 0.15, "unit": "kA"}
